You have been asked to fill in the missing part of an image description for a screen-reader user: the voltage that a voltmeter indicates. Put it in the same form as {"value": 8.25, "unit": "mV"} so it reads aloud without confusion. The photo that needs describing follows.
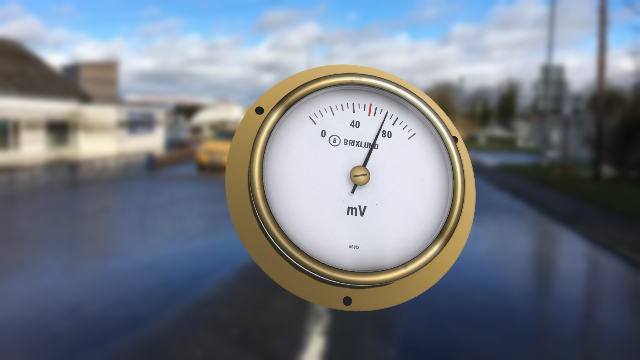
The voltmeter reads {"value": 70, "unit": "mV"}
